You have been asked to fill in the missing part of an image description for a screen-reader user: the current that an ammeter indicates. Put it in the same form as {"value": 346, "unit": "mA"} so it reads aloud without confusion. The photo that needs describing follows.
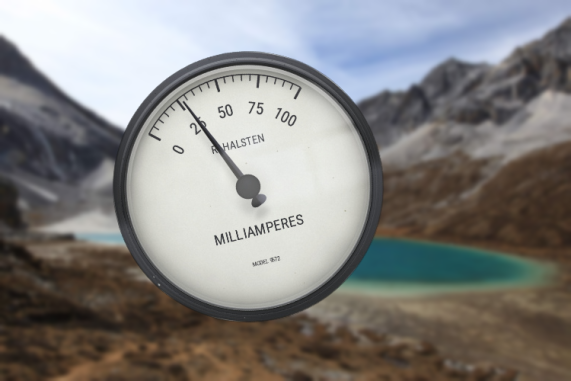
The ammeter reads {"value": 27.5, "unit": "mA"}
